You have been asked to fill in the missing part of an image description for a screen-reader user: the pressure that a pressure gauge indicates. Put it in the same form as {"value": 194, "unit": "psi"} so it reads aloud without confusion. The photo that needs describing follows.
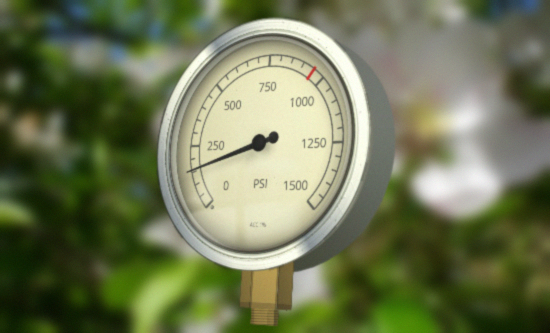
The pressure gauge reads {"value": 150, "unit": "psi"}
